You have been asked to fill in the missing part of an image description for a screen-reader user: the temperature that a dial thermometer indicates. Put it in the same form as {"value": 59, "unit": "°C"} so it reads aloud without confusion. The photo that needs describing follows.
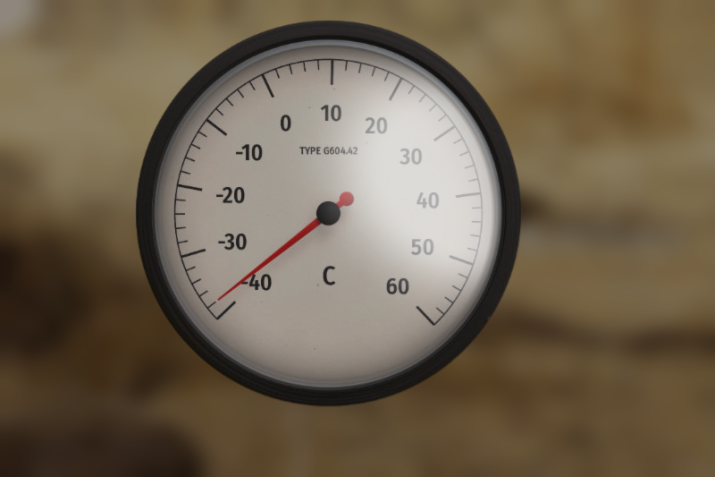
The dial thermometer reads {"value": -38, "unit": "°C"}
